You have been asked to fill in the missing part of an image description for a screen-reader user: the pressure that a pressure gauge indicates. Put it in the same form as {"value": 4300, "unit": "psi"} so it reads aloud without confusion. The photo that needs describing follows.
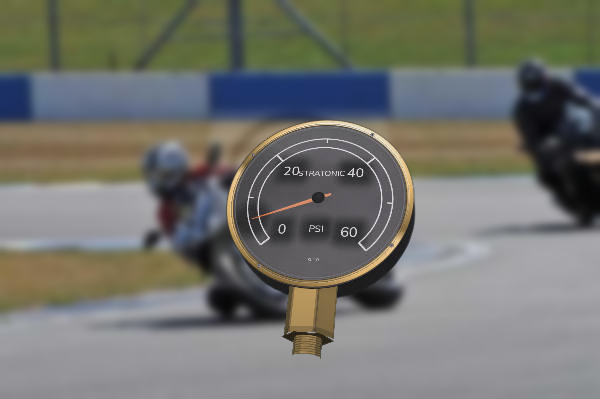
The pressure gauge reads {"value": 5, "unit": "psi"}
